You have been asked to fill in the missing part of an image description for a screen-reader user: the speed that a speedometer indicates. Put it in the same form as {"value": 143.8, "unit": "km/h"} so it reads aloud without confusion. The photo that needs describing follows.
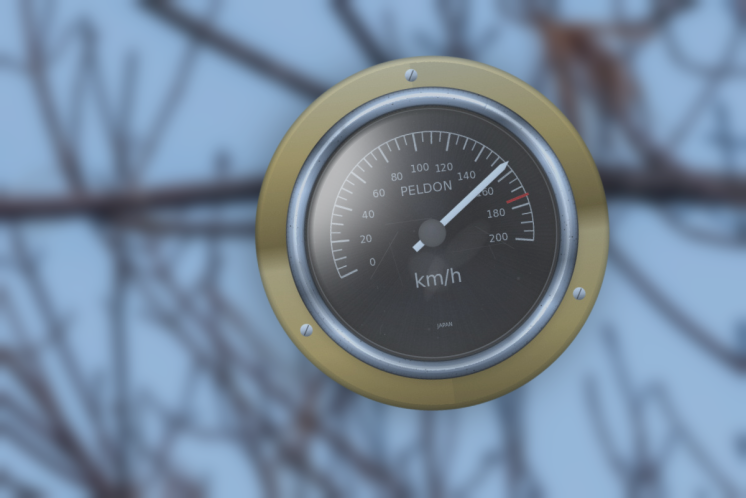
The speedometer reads {"value": 155, "unit": "km/h"}
